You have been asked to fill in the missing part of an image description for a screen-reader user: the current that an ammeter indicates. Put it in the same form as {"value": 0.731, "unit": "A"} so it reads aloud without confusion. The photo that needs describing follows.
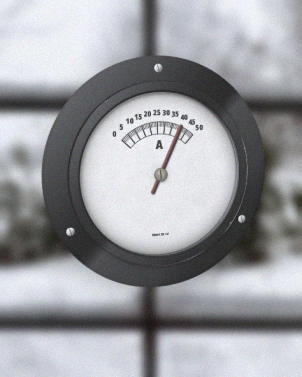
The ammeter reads {"value": 40, "unit": "A"}
